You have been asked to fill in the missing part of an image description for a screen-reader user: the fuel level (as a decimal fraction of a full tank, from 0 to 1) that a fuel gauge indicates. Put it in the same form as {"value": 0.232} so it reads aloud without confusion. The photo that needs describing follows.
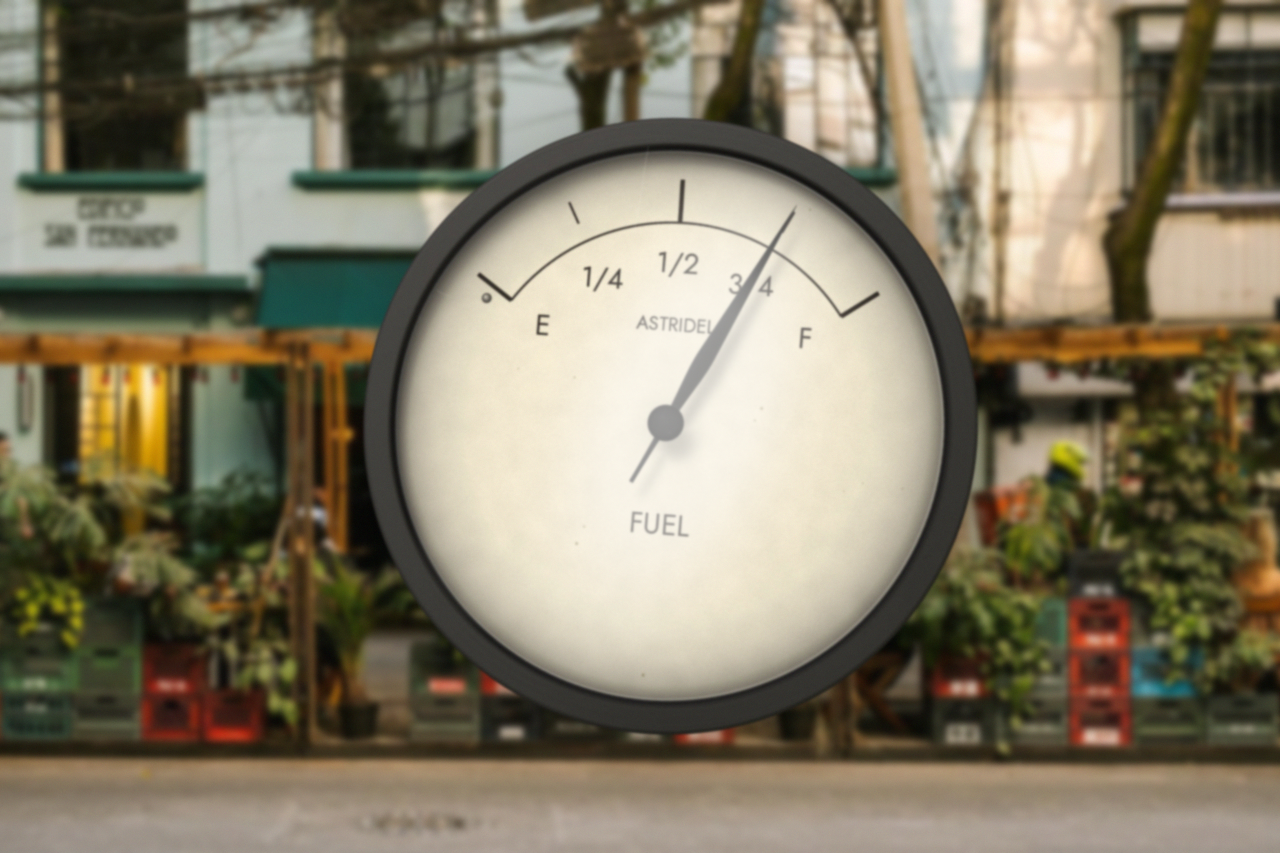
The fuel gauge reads {"value": 0.75}
